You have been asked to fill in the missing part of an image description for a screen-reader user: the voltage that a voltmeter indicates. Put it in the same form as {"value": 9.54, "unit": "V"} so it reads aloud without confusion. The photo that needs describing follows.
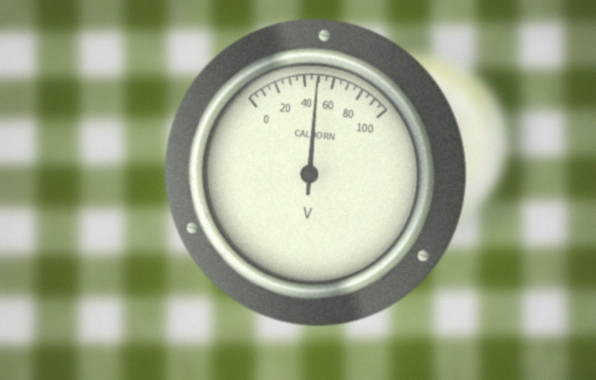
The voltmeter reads {"value": 50, "unit": "V"}
